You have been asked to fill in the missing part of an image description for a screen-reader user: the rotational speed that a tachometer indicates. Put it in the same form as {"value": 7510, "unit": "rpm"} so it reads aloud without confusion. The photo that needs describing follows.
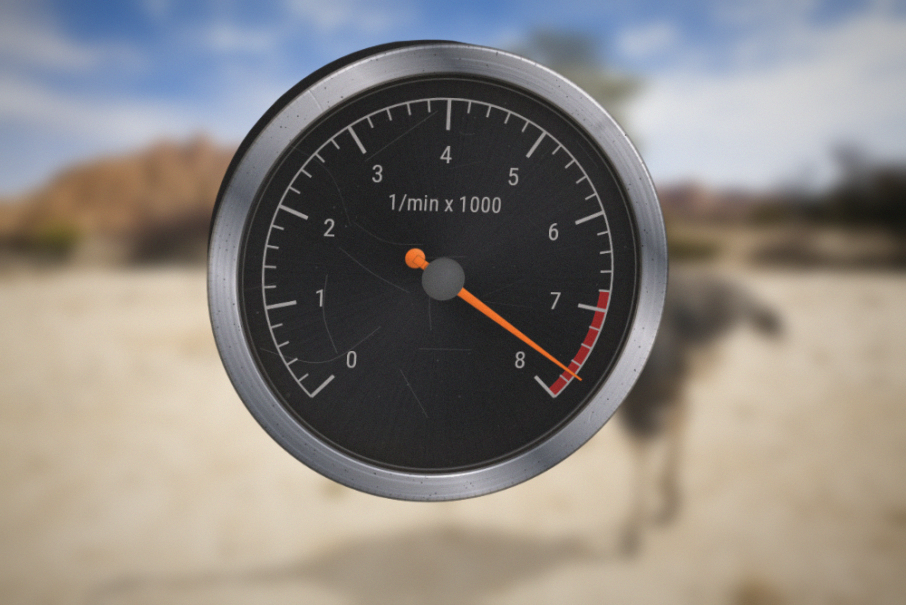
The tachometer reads {"value": 7700, "unit": "rpm"}
